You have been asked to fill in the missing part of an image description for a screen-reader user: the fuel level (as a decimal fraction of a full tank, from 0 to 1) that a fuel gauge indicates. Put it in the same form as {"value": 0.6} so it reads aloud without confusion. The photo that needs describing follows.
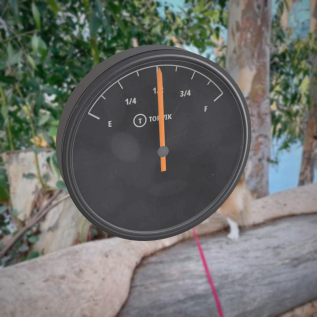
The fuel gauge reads {"value": 0.5}
